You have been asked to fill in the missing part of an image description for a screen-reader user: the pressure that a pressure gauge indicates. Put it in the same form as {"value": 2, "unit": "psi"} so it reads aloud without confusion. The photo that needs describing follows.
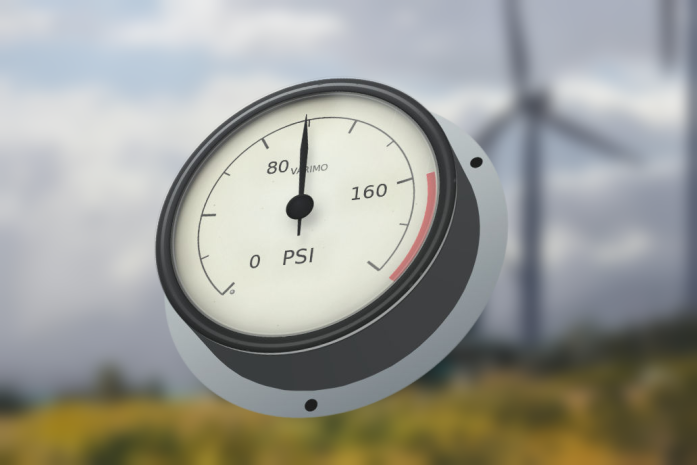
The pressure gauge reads {"value": 100, "unit": "psi"}
